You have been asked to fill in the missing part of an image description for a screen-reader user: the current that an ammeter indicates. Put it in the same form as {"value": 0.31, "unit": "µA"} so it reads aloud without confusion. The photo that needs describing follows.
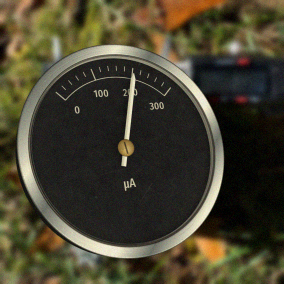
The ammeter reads {"value": 200, "unit": "µA"}
